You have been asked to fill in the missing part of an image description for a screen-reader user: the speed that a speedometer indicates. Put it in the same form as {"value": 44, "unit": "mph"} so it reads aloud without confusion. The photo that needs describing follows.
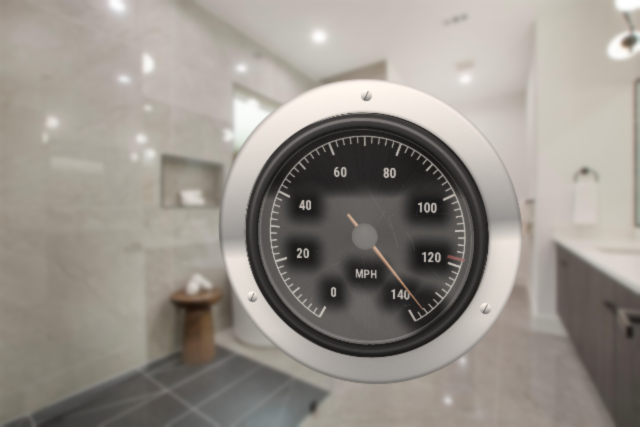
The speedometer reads {"value": 136, "unit": "mph"}
